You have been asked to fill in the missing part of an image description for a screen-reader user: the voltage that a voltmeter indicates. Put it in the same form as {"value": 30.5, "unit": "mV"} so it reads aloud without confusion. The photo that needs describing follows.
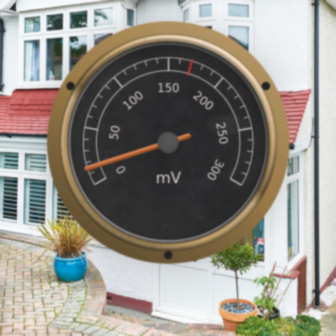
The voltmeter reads {"value": 15, "unit": "mV"}
